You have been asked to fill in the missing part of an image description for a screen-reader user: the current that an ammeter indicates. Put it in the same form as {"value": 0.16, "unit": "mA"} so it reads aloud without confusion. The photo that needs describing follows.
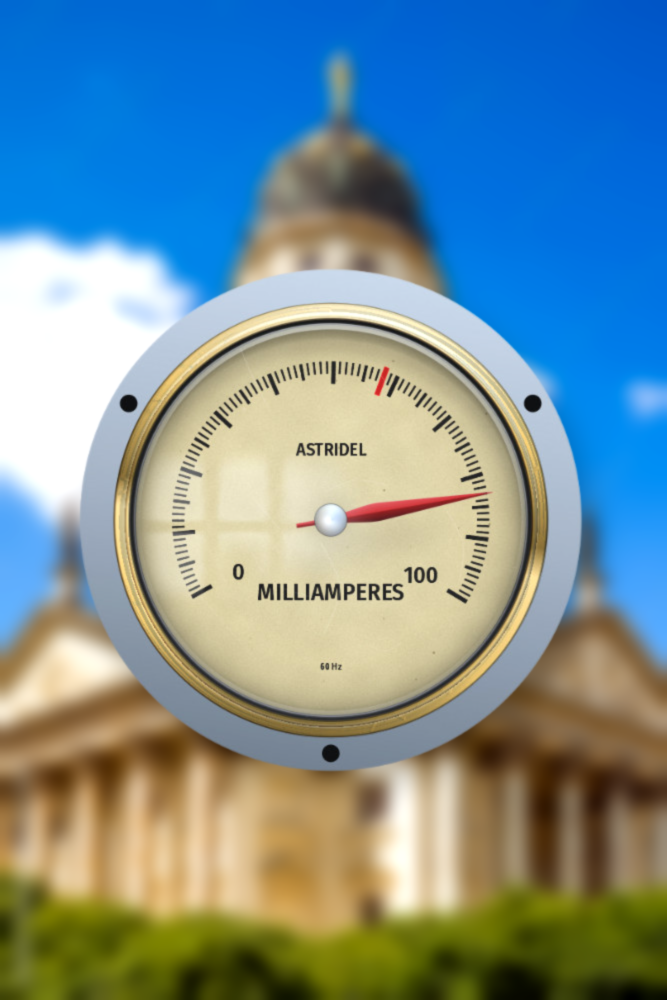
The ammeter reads {"value": 83, "unit": "mA"}
